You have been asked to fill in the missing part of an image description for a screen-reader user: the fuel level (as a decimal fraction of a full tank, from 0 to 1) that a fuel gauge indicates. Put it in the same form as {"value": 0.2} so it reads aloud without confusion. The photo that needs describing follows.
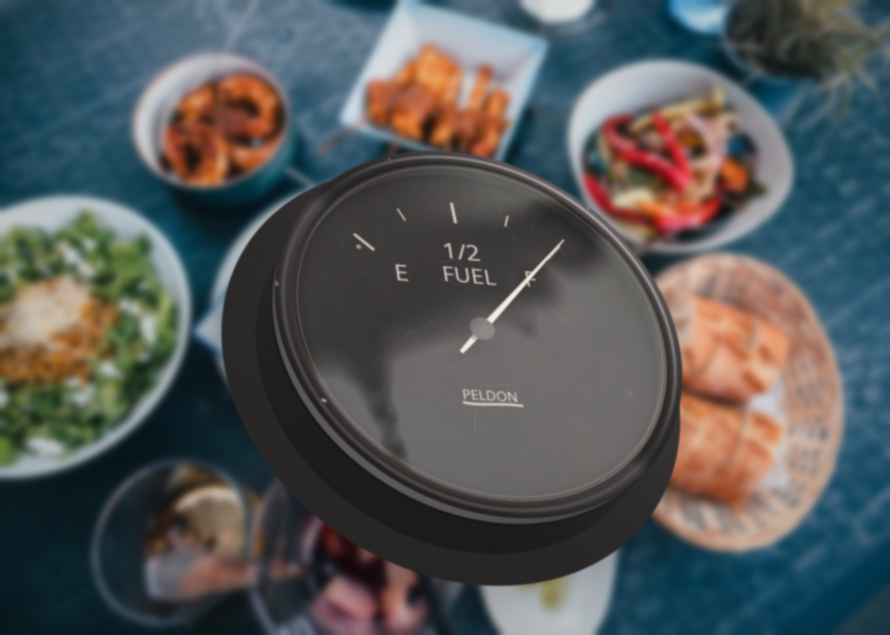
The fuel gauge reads {"value": 1}
